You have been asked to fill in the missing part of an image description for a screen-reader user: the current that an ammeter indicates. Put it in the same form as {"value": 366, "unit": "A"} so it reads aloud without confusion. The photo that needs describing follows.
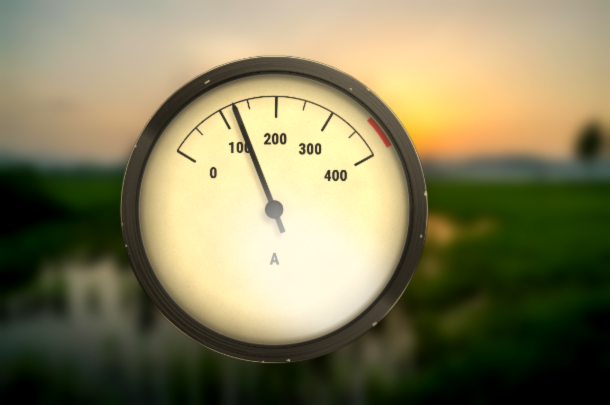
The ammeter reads {"value": 125, "unit": "A"}
